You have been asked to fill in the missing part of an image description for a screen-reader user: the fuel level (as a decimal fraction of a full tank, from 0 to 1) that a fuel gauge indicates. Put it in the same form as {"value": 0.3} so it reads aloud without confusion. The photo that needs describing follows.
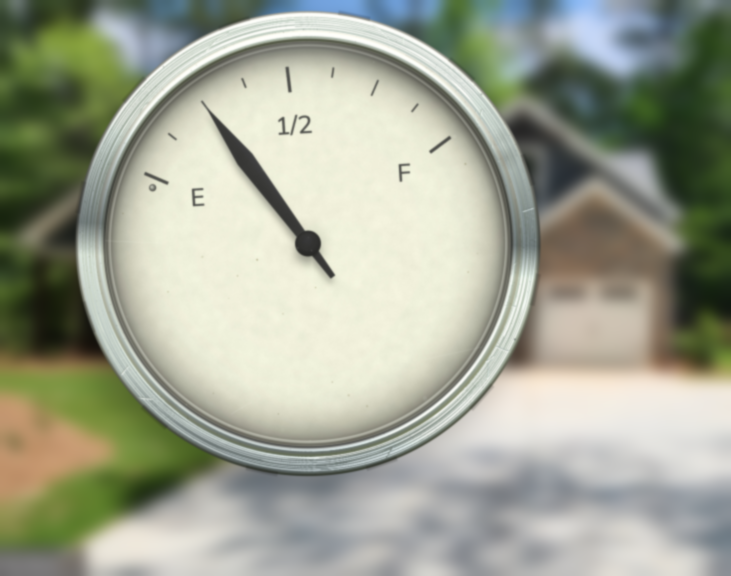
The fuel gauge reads {"value": 0.25}
